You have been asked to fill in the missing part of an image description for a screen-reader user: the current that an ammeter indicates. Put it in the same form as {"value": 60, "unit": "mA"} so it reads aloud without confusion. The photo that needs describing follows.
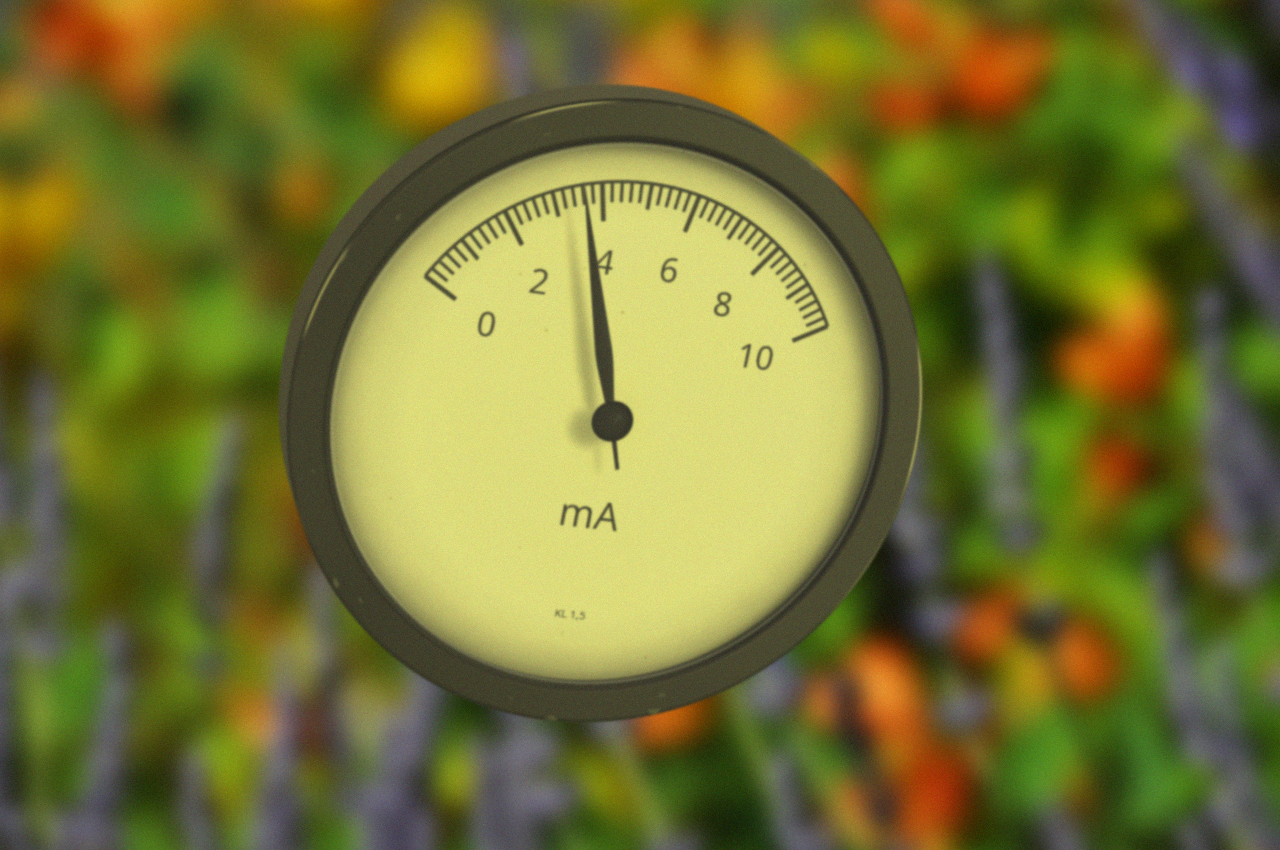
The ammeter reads {"value": 3.6, "unit": "mA"}
